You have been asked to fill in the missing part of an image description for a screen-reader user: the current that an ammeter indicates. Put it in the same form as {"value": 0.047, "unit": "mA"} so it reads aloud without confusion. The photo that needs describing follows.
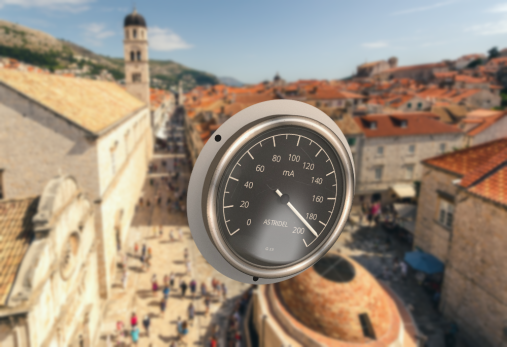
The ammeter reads {"value": 190, "unit": "mA"}
